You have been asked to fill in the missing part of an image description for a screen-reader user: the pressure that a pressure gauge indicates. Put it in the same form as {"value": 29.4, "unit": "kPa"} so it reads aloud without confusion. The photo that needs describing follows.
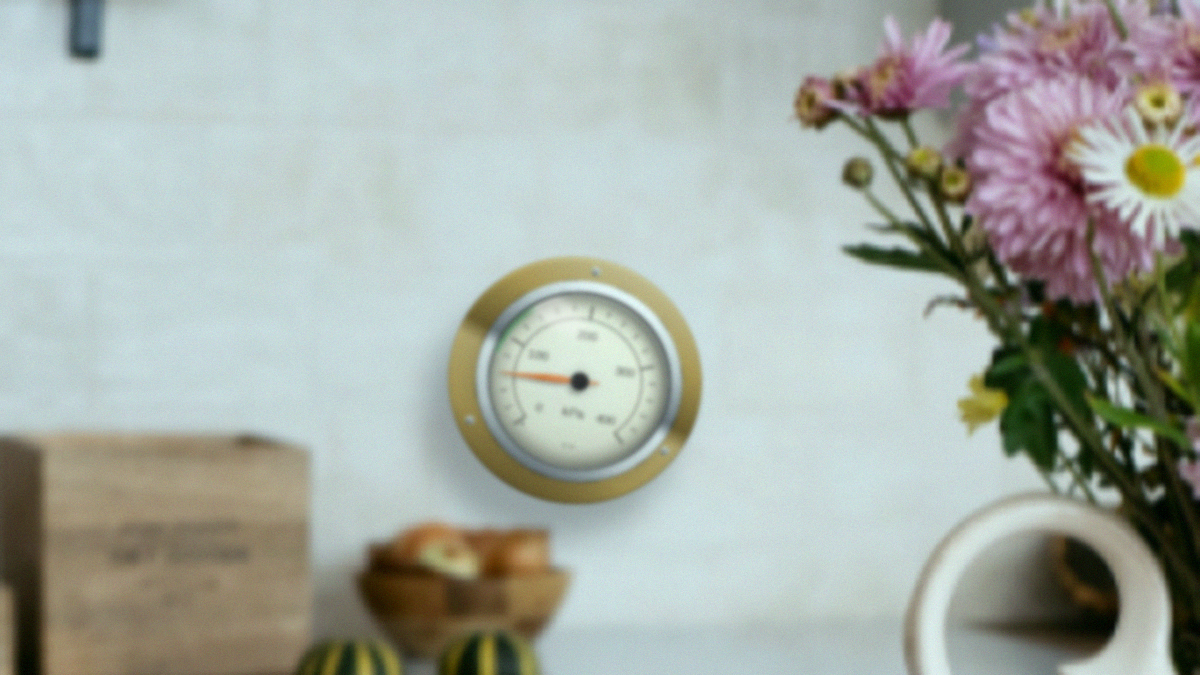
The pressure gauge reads {"value": 60, "unit": "kPa"}
